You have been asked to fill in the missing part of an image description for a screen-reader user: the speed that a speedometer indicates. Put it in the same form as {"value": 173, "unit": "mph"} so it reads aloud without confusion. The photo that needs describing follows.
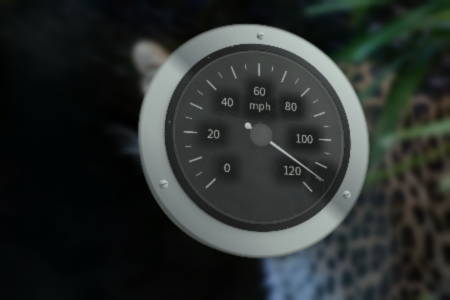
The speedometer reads {"value": 115, "unit": "mph"}
